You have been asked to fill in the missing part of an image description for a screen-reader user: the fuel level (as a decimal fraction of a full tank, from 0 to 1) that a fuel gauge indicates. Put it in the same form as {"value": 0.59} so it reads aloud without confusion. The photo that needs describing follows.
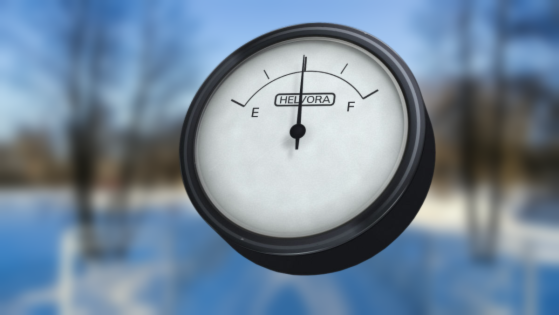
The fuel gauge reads {"value": 0.5}
